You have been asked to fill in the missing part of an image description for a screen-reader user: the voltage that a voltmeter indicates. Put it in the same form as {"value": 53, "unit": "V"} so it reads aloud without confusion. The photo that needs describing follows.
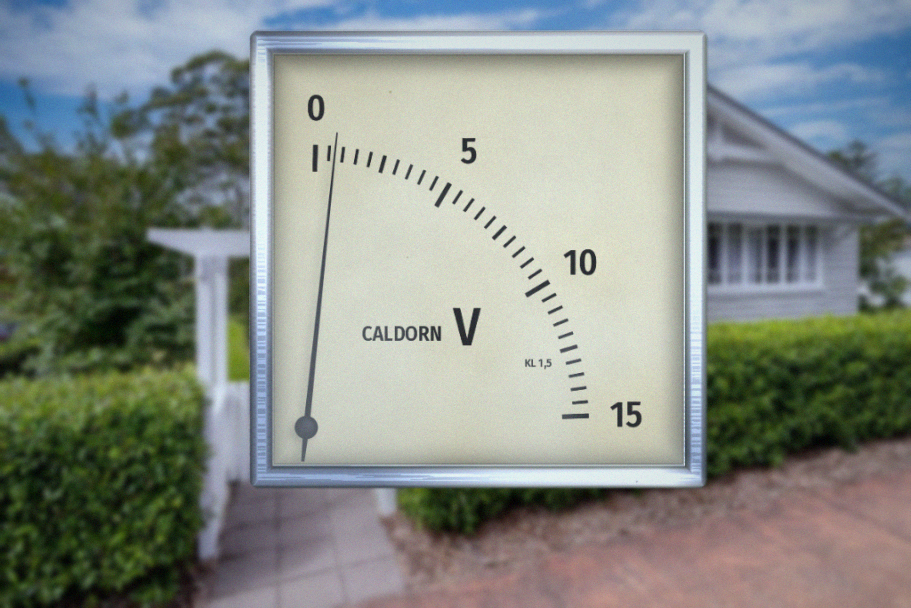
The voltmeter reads {"value": 0.75, "unit": "V"}
